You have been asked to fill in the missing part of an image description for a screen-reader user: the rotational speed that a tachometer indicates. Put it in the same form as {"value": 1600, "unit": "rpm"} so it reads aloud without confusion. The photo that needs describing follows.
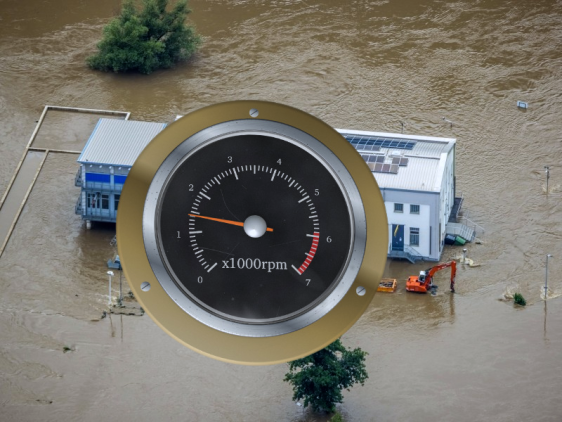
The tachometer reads {"value": 1400, "unit": "rpm"}
